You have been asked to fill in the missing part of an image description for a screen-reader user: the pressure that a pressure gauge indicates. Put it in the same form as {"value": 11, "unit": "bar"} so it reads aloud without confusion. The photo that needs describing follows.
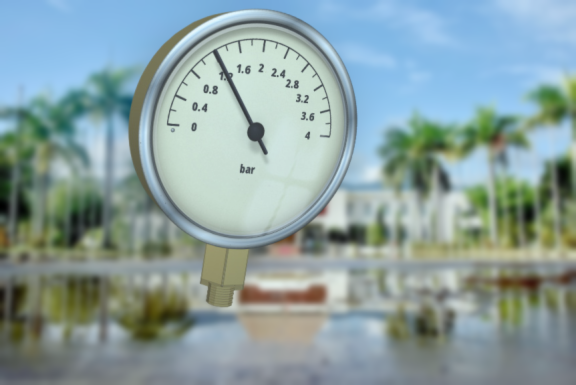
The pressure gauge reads {"value": 1.2, "unit": "bar"}
